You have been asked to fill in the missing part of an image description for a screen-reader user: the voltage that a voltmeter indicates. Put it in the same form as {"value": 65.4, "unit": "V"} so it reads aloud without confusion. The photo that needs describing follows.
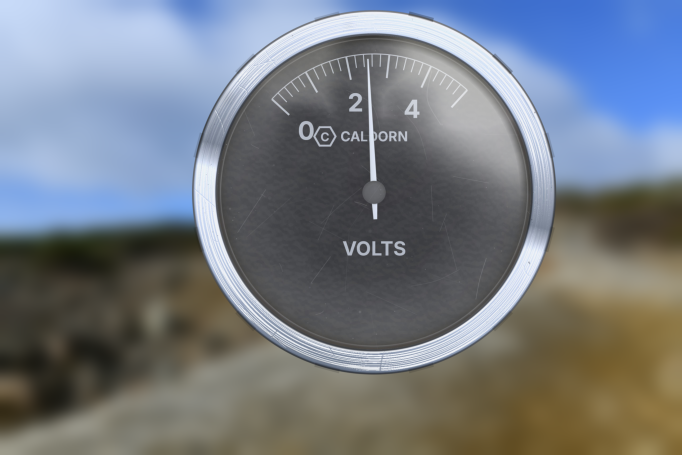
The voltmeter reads {"value": 2.5, "unit": "V"}
